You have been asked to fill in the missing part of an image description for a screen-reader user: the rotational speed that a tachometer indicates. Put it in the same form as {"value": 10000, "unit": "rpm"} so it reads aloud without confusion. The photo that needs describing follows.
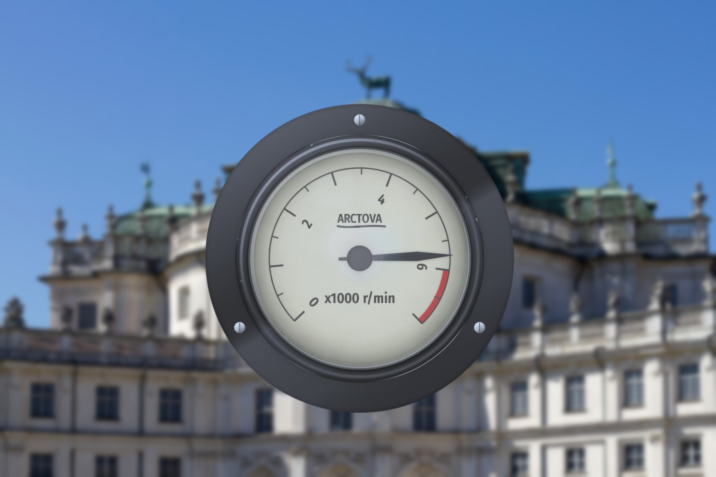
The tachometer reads {"value": 5750, "unit": "rpm"}
